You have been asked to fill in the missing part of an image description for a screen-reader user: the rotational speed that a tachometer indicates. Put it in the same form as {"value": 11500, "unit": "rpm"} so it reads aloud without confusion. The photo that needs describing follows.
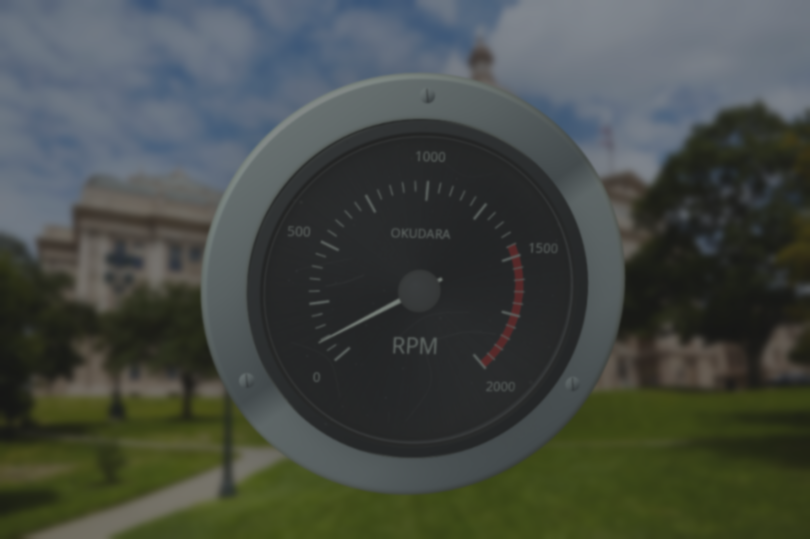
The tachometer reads {"value": 100, "unit": "rpm"}
